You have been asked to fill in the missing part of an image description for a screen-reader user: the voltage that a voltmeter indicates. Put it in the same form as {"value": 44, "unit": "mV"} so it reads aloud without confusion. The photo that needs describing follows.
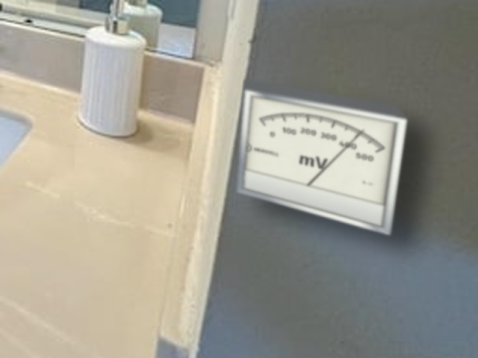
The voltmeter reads {"value": 400, "unit": "mV"}
